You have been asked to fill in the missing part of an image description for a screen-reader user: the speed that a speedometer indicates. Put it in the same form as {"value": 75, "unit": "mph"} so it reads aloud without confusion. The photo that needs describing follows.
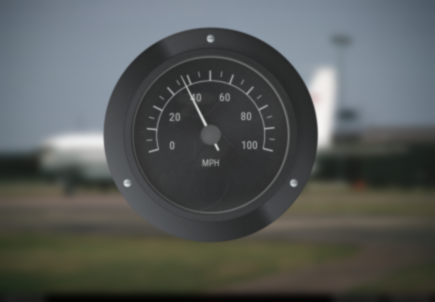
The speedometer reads {"value": 37.5, "unit": "mph"}
